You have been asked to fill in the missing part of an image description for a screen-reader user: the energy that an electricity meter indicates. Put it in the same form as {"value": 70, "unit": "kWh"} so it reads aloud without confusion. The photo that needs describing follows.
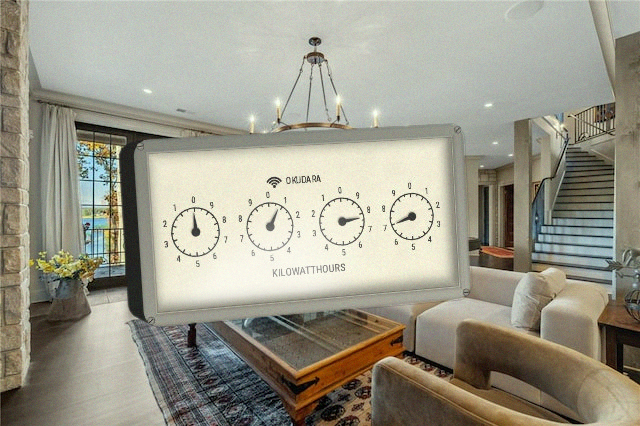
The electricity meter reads {"value": 77, "unit": "kWh"}
